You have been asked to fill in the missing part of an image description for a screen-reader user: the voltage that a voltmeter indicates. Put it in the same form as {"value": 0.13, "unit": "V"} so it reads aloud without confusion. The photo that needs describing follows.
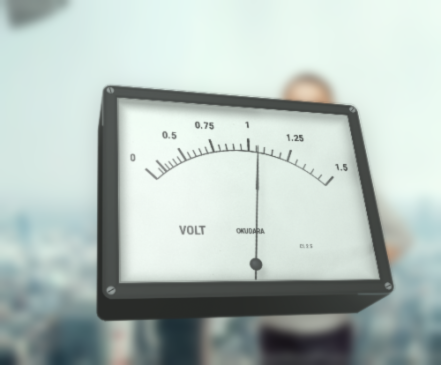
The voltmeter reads {"value": 1.05, "unit": "V"}
